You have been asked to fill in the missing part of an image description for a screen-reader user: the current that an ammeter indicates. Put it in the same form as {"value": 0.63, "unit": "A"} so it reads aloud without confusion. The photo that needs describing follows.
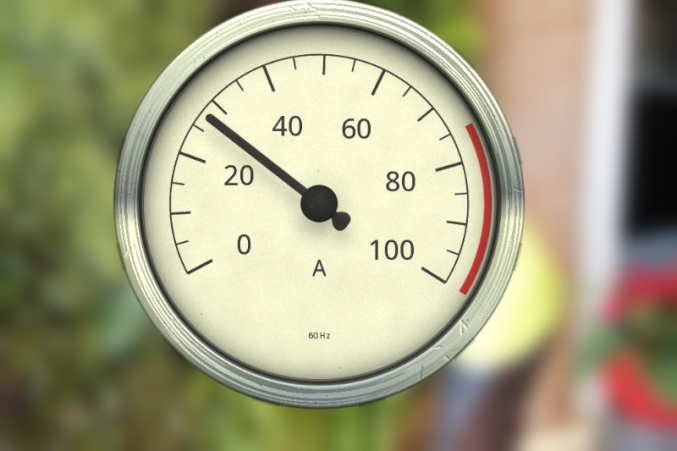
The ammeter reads {"value": 27.5, "unit": "A"}
